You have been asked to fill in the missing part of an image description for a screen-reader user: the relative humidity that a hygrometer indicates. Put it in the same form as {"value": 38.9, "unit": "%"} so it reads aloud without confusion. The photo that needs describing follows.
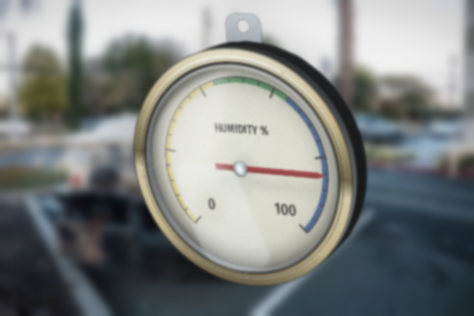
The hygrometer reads {"value": 84, "unit": "%"}
